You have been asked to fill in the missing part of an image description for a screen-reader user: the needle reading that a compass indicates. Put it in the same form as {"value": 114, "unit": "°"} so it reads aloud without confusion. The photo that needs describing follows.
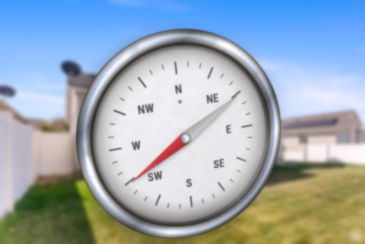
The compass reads {"value": 240, "unit": "°"}
